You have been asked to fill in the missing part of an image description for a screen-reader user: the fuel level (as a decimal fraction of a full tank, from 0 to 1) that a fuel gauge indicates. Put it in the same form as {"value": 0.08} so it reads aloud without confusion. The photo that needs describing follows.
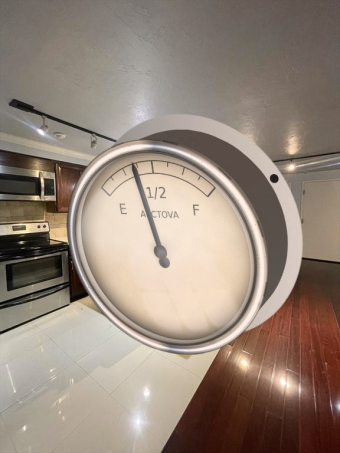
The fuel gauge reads {"value": 0.375}
